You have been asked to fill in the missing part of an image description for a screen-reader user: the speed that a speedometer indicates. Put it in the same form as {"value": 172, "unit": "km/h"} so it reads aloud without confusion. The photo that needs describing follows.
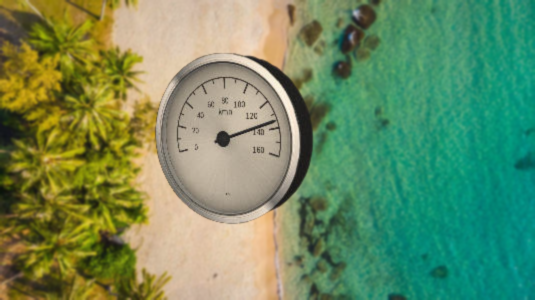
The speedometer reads {"value": 135, "unit": "km/h"}
